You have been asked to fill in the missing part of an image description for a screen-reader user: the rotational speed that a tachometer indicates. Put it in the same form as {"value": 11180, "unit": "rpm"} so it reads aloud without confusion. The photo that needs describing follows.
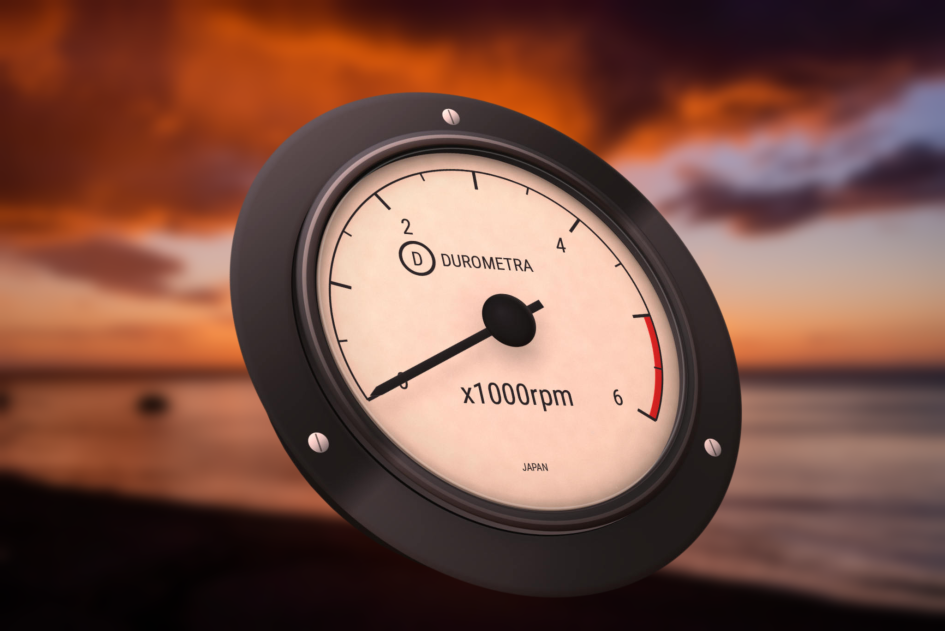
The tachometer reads {"value": 0, "unit": "rpm"}
